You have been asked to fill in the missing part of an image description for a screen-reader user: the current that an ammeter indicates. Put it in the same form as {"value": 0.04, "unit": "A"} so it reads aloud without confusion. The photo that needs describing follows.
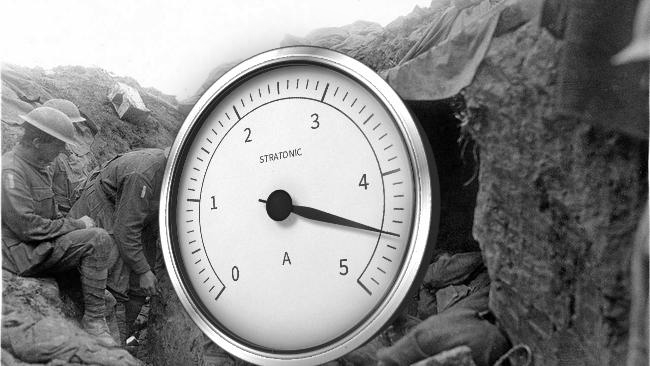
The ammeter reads {"value": 4.5, "unit": "A"}
